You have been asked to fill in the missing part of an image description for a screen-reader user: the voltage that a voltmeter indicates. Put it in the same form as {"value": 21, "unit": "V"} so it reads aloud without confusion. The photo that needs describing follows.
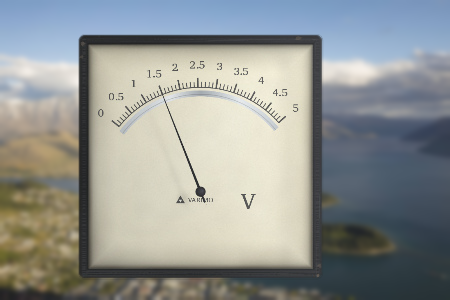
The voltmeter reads {"value": 1.5, "unit": "V"}
